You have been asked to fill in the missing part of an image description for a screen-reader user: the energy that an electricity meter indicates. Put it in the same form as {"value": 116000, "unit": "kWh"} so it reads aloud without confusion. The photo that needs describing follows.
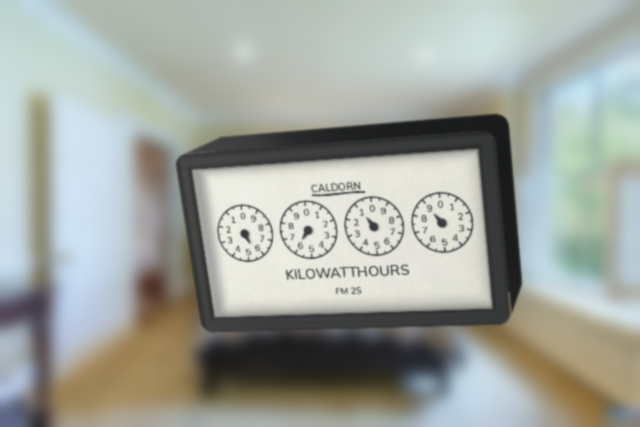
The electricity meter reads {"value": 5609, "unit": "kWh"}
